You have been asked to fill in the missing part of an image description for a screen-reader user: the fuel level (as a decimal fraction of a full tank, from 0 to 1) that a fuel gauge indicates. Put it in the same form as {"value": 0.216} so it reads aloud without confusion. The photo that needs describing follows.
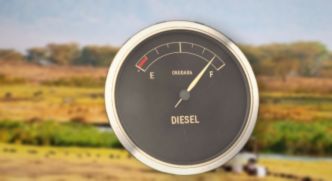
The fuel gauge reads {"value": 0.875}
